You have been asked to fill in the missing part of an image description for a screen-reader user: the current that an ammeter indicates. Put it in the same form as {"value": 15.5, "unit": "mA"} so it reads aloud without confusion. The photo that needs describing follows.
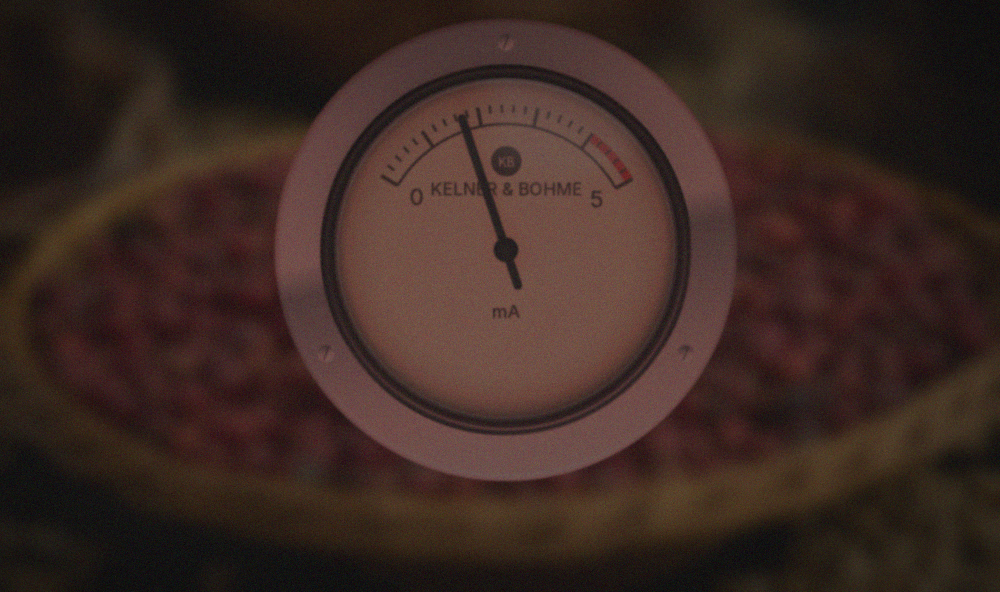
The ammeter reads {"value": 1.7, "unit": "mA"}
